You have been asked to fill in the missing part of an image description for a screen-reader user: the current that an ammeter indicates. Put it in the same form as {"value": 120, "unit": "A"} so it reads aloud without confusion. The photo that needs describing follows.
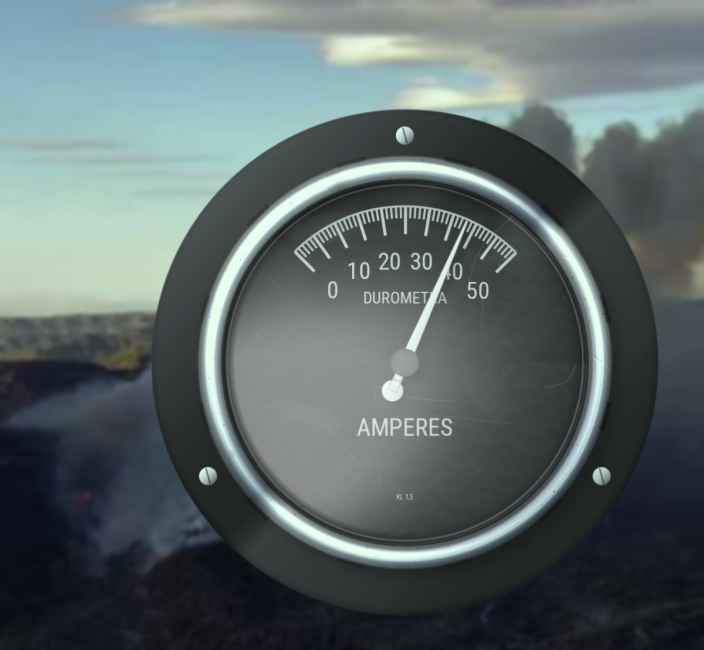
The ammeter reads {"value": 38, "unit": "A"}
